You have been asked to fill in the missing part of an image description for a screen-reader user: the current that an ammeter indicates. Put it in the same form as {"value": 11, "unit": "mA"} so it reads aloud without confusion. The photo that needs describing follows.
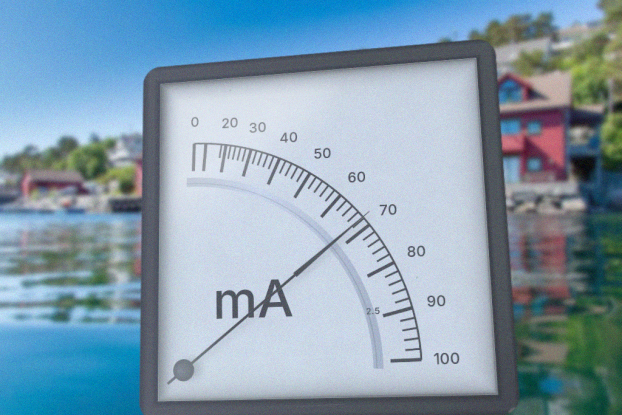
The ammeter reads {"value": 68, "unit": "mA"}
